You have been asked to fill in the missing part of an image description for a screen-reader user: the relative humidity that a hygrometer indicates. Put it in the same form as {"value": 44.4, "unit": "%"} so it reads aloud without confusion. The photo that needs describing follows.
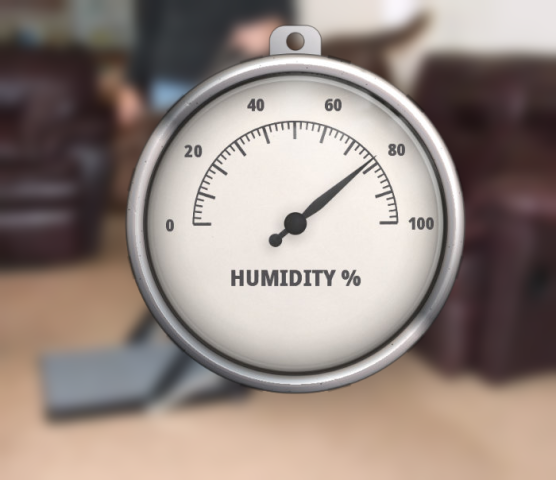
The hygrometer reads {"value": 78, "unit": "%"}
